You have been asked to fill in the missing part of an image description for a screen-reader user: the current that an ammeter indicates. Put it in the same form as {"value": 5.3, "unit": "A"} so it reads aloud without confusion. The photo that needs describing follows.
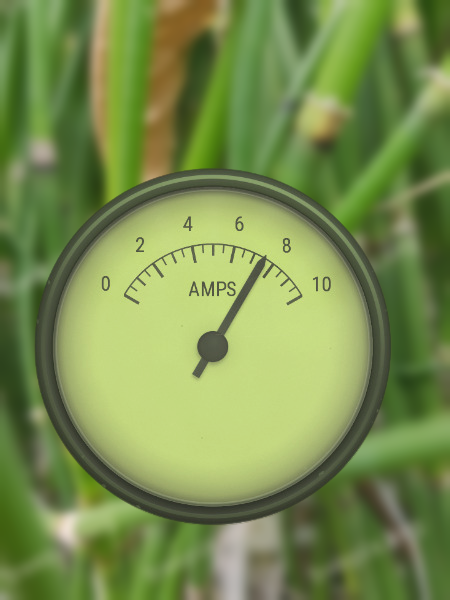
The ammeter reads {"value": 7.5, "unit": "A"}
